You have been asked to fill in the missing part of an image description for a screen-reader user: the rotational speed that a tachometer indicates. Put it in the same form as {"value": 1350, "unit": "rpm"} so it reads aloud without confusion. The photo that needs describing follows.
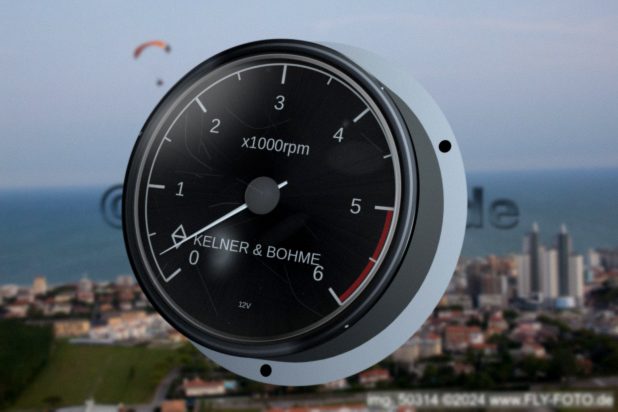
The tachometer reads {"value": 250, "unit": "rpm"}
